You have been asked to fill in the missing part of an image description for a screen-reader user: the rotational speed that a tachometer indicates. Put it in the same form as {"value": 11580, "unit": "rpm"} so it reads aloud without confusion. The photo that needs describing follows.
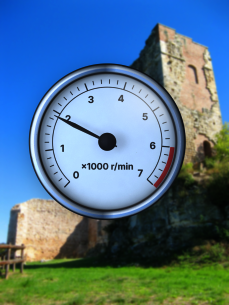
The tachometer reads {"value": 1900, "unit": "rpm"}
